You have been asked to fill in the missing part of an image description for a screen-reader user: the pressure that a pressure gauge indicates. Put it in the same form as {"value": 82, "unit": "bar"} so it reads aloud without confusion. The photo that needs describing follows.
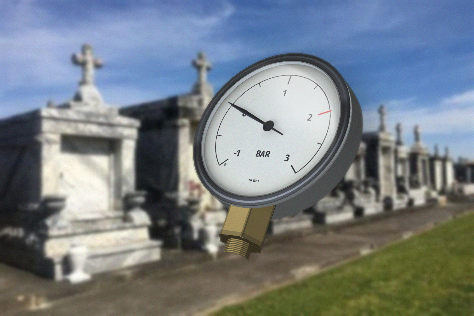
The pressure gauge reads {"value": 0, "unit": "bar"}
